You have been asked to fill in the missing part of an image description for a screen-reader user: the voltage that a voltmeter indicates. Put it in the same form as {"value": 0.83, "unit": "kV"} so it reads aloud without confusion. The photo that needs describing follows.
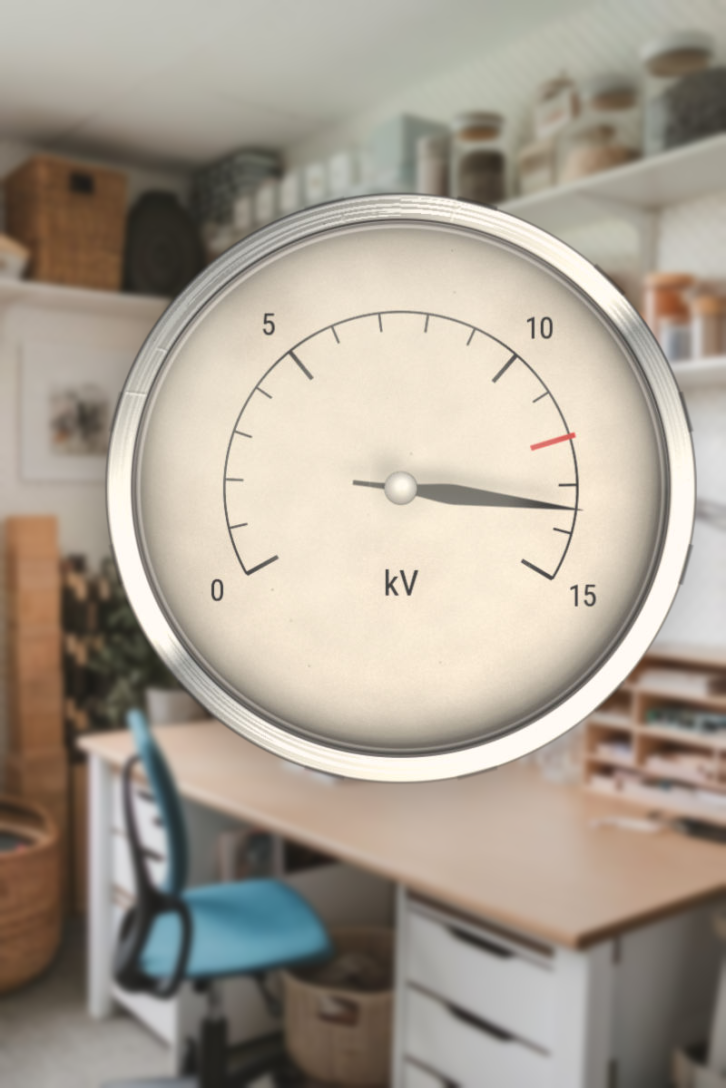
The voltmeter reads {"value": 13.5, "unit": "kV"}
